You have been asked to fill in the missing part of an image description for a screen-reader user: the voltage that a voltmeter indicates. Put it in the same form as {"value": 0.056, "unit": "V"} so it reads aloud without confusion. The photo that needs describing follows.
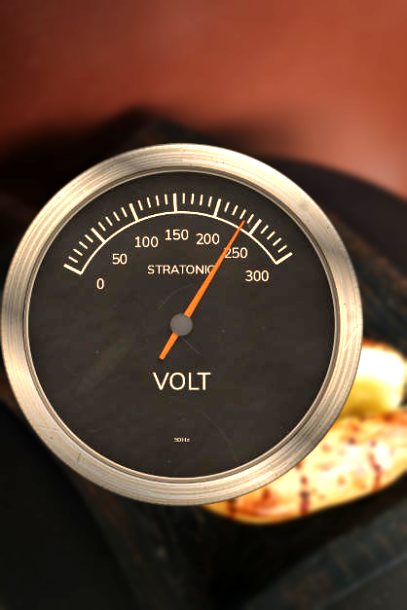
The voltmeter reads {"value": 235, "unit": "V"}
